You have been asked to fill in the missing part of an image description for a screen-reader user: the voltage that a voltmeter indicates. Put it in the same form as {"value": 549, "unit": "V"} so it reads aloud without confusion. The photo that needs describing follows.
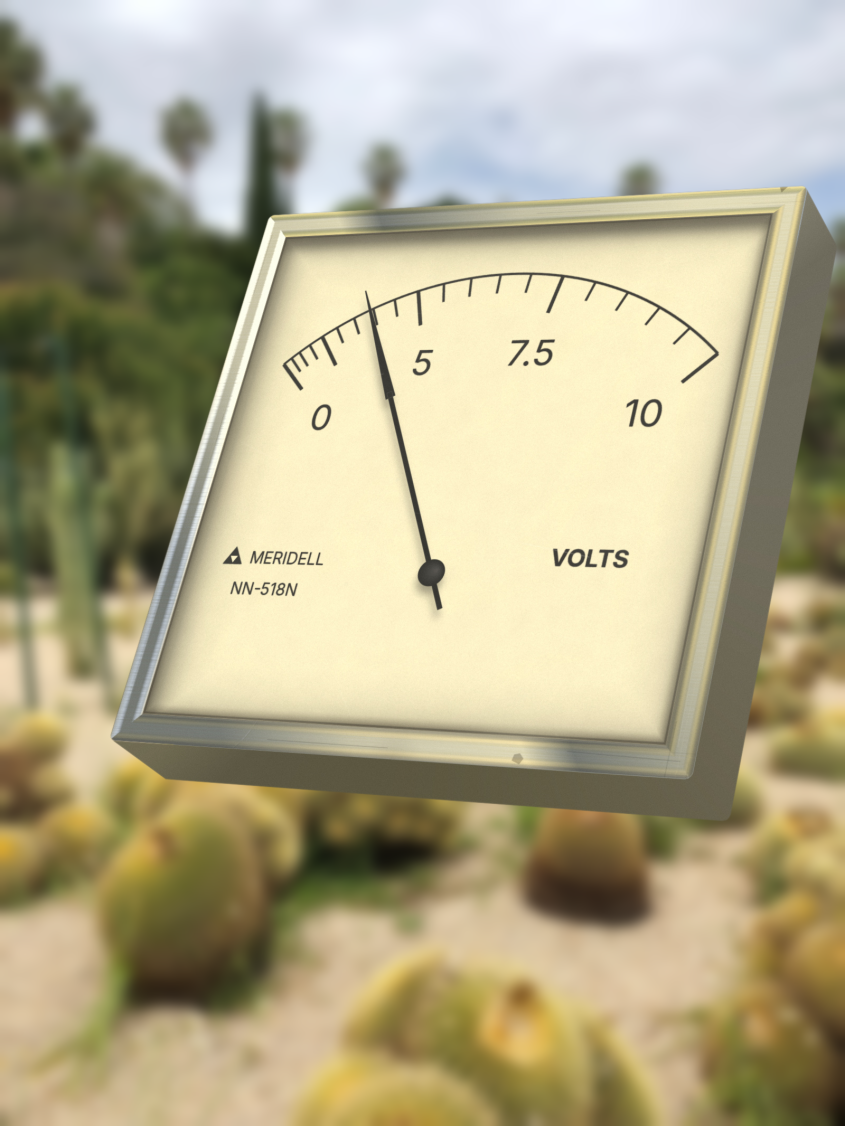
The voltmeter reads {"value": 4, "unit": "V"}
